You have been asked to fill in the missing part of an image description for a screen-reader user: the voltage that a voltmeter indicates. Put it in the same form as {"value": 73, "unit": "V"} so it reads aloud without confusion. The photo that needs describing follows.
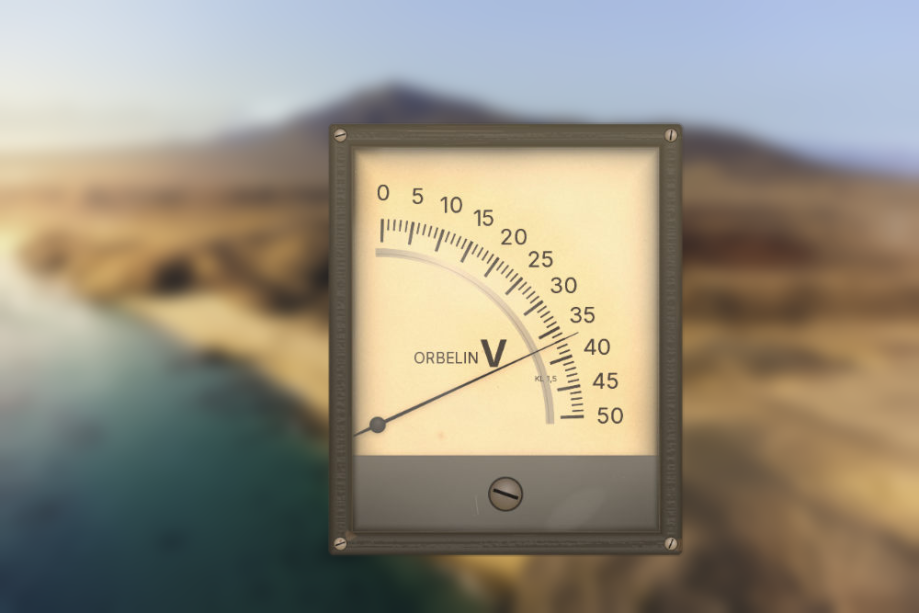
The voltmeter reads {"value": 37, "unit": "V"}
